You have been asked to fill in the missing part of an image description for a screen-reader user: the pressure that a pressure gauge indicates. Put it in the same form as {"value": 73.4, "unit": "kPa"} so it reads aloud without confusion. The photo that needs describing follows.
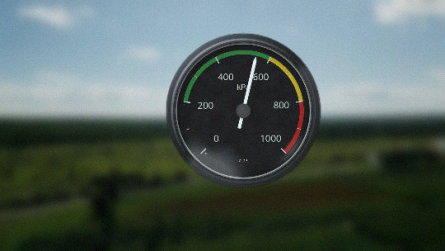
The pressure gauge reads {"value": 550, "unit": "kPa"}
